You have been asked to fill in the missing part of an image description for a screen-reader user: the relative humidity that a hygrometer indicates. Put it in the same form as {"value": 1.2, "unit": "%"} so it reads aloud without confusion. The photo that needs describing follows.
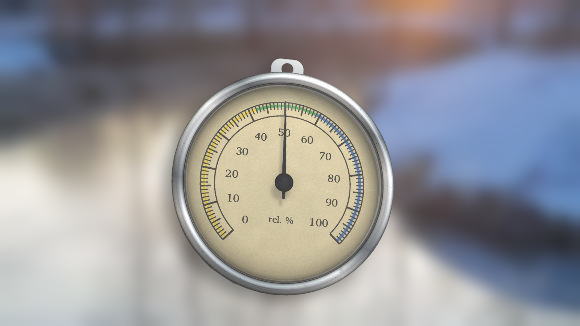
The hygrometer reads {"value": 50, "unit": "%"}
